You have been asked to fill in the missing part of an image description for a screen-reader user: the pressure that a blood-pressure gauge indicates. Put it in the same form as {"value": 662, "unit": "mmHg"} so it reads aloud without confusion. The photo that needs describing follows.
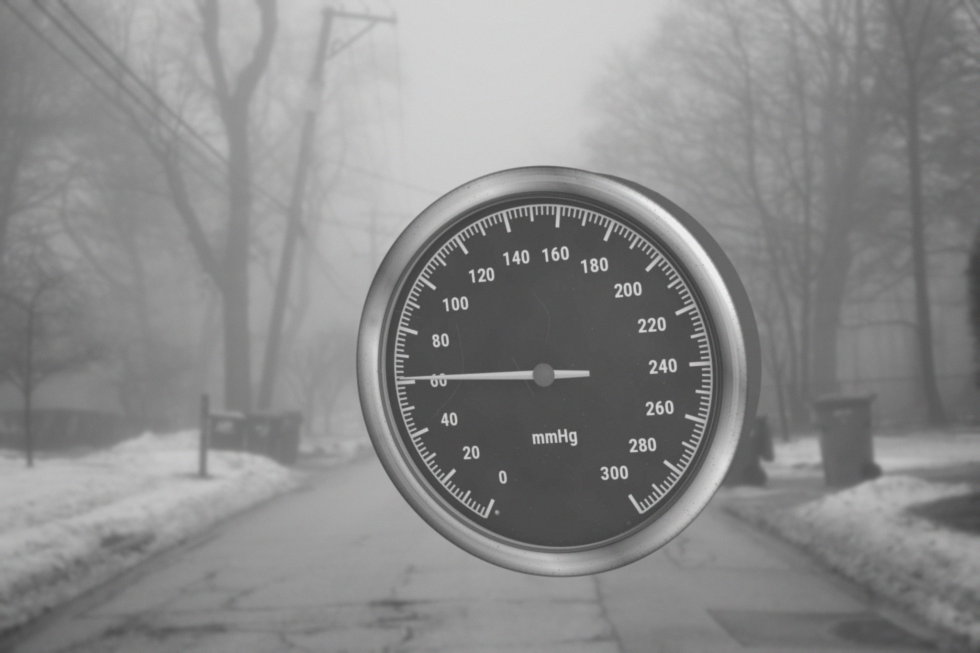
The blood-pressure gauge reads {"value": 62, "unit": "mmHg"}
